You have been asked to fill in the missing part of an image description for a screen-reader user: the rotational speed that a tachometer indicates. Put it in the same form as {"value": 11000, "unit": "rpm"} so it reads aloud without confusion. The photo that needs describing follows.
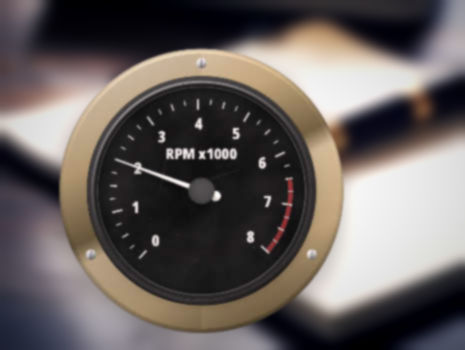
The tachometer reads {"value": 2000, "unit": "rpm"}
